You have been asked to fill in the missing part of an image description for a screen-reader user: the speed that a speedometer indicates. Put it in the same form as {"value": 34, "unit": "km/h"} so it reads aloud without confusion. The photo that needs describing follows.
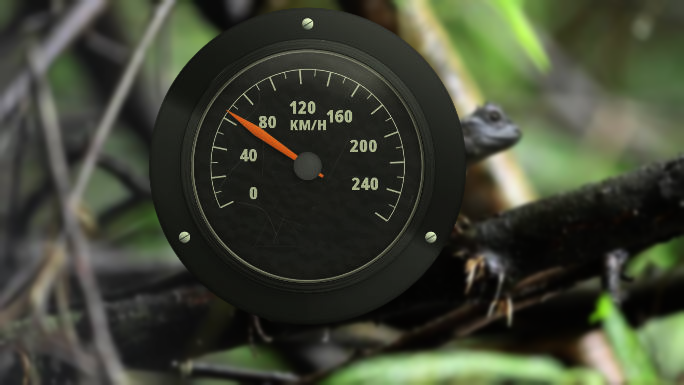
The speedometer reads {"value": 65, "unit": "km/h"}
